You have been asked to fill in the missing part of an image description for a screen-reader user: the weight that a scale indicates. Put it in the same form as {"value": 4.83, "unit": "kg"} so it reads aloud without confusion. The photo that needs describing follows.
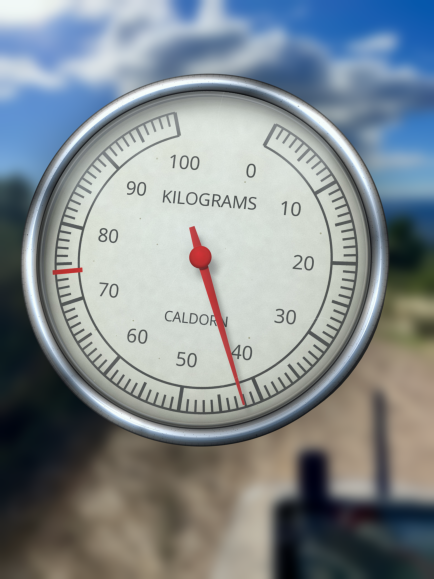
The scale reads {"value": 42, "unit": "kg"}
